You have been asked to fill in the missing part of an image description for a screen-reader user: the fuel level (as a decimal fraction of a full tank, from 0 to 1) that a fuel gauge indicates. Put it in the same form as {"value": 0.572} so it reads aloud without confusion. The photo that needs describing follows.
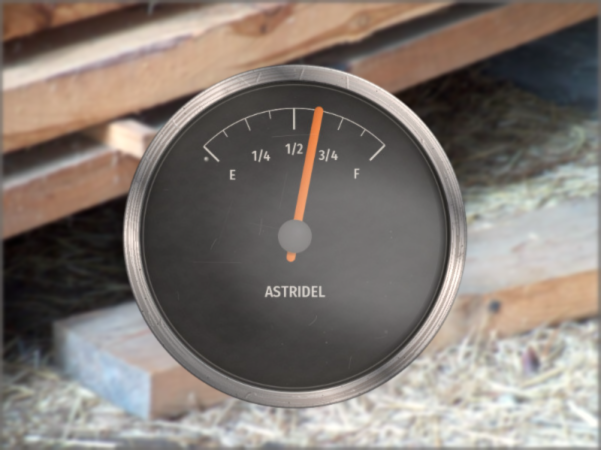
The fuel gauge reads {"value": 0.625}
